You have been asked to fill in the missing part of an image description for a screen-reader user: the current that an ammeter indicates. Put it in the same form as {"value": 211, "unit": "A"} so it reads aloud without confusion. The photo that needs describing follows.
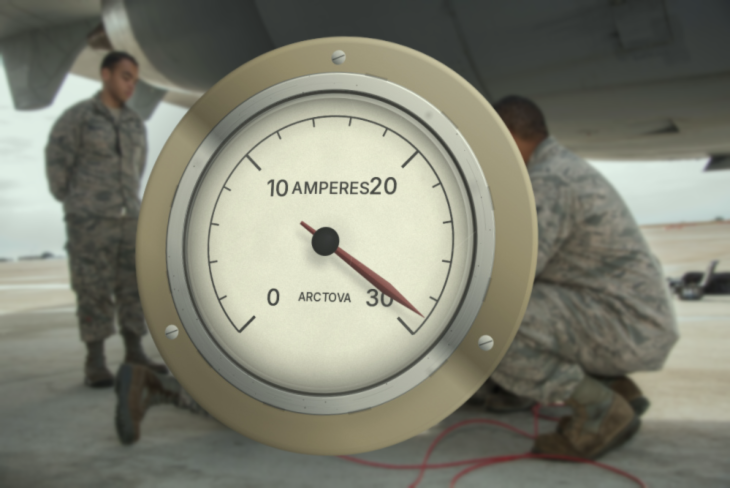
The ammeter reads {"value": 29, "unit": "A"}
